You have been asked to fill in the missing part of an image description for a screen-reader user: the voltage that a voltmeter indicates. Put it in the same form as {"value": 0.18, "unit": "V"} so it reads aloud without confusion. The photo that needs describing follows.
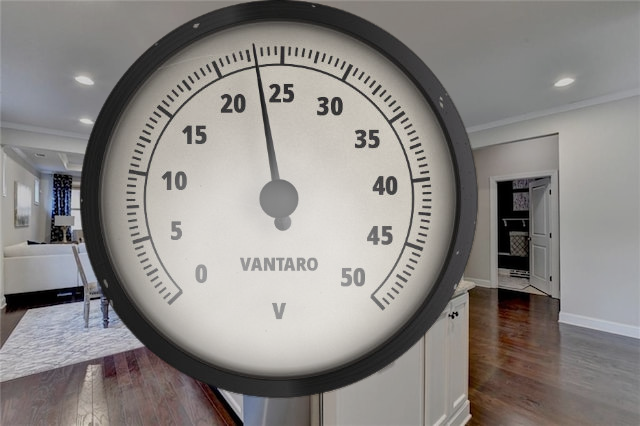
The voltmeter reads {"value": 23, "unit": "V"}
